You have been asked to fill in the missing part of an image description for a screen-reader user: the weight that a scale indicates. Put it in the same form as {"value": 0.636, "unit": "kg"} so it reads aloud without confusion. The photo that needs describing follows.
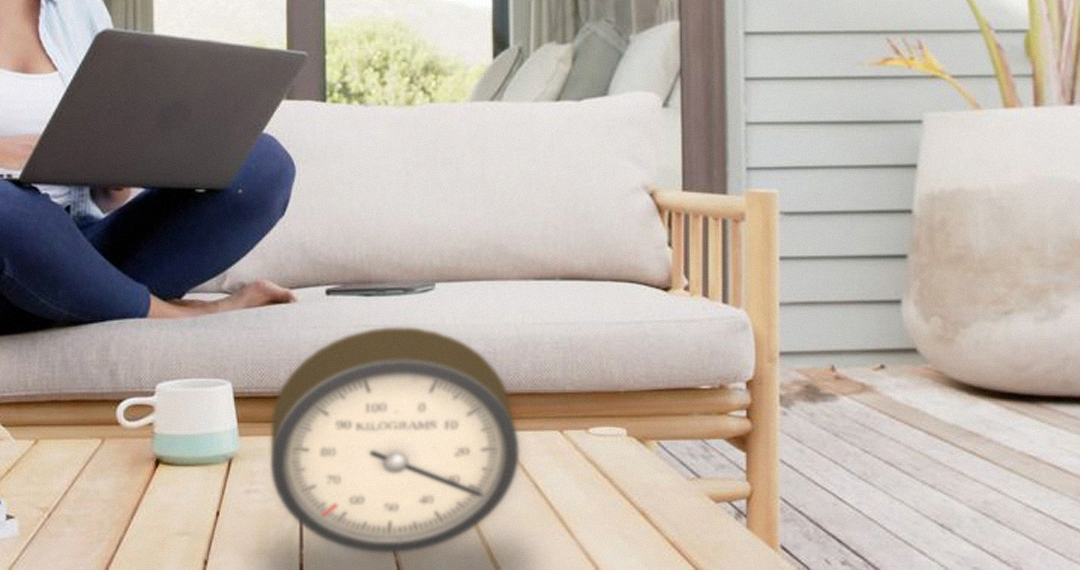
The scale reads {"value": 30, "unit": "kg"}
